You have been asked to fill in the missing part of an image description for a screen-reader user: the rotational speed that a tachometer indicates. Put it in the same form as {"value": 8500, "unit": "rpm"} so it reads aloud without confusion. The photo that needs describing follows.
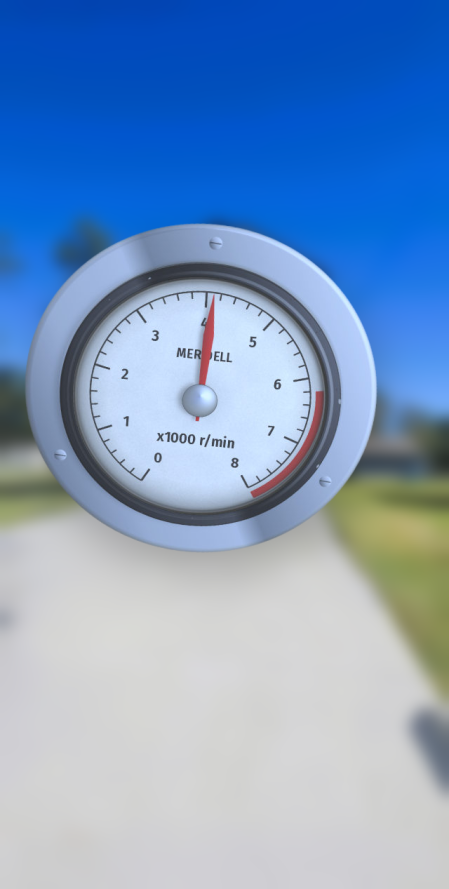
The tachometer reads {"value": 4100, "unit": "rpm"}
